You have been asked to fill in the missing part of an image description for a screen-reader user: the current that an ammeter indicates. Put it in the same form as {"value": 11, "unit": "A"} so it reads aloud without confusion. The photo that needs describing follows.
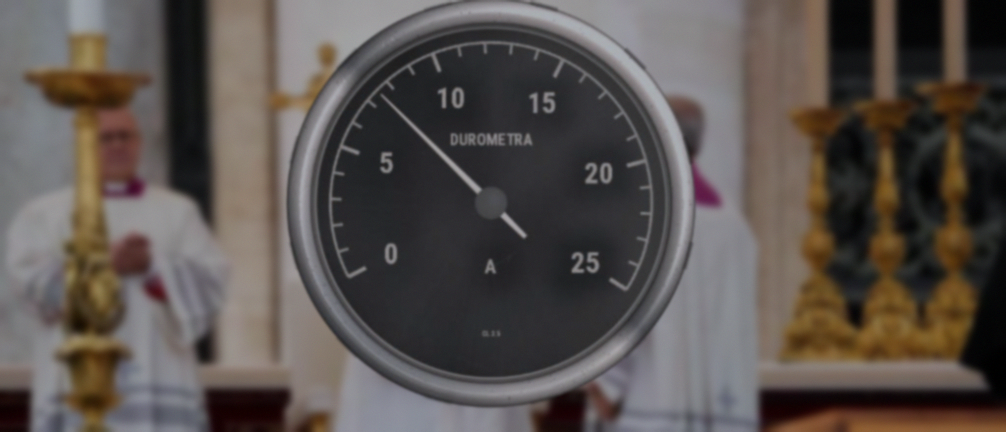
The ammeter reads {"value": 7.5, "unit": "A"}
